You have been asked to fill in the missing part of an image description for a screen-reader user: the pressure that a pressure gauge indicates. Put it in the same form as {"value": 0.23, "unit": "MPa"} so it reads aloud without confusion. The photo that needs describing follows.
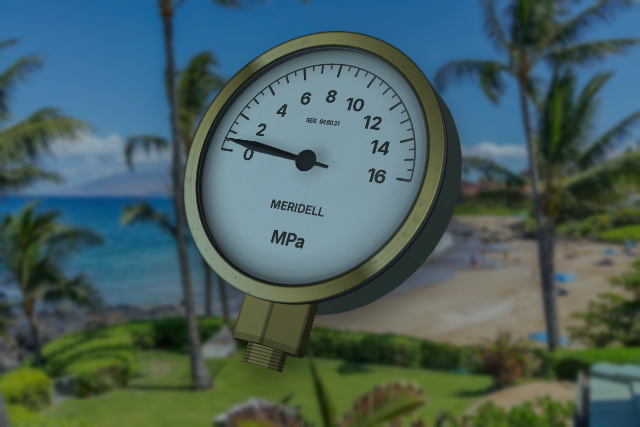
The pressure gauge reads {"value": 0.5, "unit": "MPa"}
